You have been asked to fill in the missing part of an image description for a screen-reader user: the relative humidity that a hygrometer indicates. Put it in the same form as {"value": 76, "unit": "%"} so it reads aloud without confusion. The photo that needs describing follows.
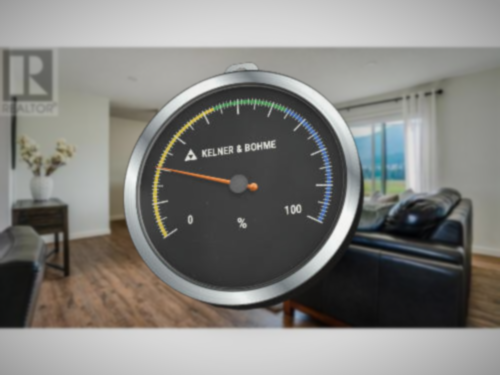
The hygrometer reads {"value": 20, "unit": "%"}
